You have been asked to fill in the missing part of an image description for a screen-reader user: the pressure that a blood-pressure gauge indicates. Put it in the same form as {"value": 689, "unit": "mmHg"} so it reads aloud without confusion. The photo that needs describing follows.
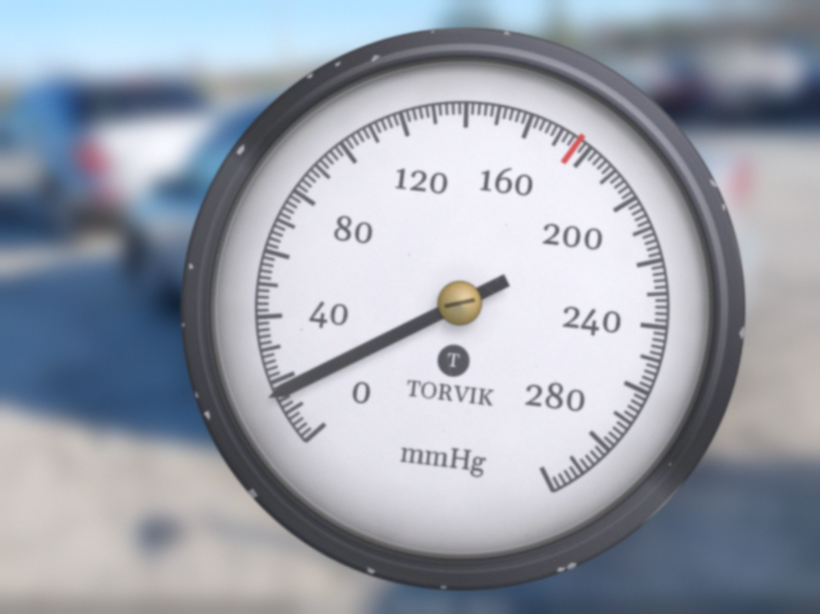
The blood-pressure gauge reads {"value": 16, "unit": "mmHg"}
